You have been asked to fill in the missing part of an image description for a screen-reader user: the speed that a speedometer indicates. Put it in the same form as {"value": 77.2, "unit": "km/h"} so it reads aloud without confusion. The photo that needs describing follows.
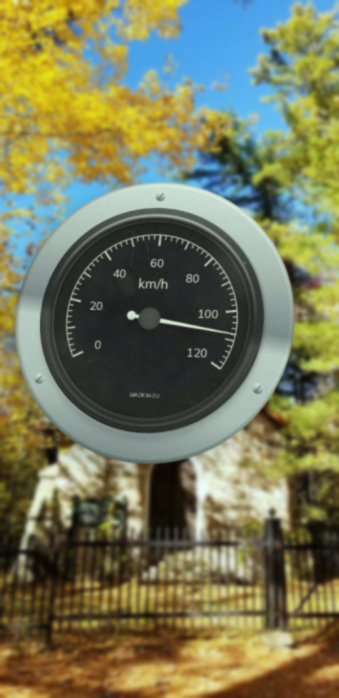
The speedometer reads {"value": 108, "unit": "km/h"}
